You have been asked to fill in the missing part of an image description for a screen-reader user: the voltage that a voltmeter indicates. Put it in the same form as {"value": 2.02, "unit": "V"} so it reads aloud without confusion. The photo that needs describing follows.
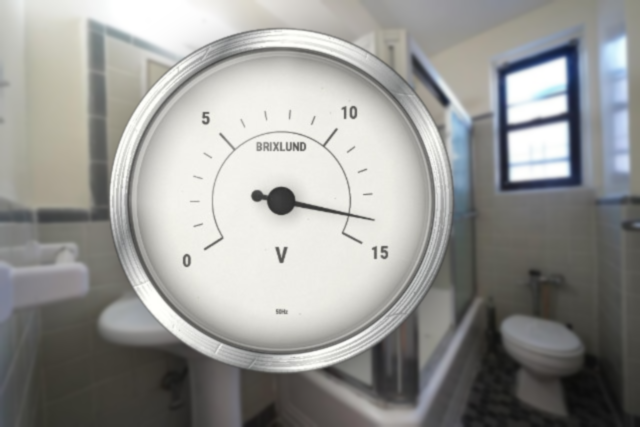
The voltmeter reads {"value": 14, "unit": "V"}
